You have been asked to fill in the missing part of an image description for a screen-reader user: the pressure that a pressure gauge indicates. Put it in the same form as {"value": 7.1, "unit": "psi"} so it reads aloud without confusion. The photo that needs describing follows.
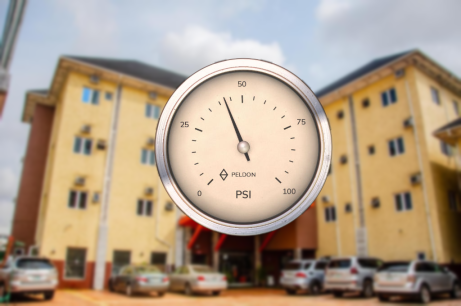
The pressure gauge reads {"value": 42.5, "unit": "psi"}
